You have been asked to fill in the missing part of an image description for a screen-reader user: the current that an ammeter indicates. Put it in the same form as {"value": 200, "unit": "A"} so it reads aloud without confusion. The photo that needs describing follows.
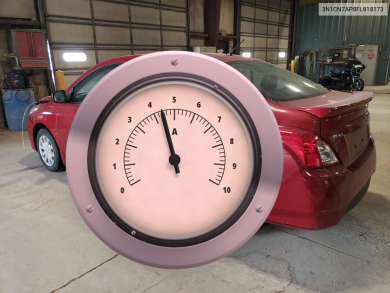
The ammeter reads {"value": 4.4, "unit": "A"}
